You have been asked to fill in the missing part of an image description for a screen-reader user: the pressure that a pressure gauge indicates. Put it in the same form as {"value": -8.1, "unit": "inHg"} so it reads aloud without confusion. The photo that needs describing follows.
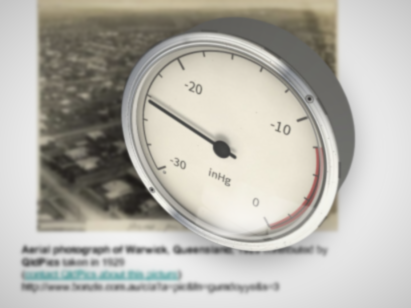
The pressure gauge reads {"value": -24, "unit": "inHg"}
